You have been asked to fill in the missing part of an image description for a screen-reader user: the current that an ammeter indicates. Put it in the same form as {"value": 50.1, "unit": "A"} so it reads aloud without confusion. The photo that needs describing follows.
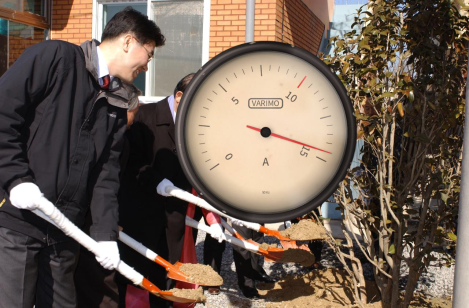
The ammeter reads {"value": 14.5, "unit": "A"}
